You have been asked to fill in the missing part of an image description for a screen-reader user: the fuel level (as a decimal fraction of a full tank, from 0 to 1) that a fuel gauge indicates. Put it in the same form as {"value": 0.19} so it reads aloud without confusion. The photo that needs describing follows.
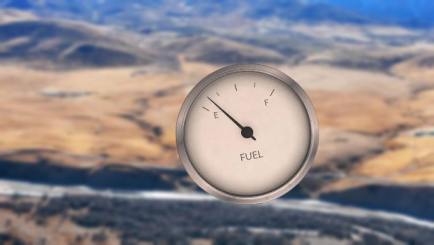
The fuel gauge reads {"value": 0.125}
